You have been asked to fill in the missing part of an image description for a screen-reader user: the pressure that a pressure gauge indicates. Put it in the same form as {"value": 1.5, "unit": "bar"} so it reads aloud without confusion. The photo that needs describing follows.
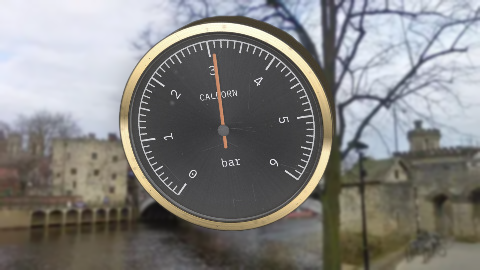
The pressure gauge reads {"value": 3.1, "unit": "bar"}
